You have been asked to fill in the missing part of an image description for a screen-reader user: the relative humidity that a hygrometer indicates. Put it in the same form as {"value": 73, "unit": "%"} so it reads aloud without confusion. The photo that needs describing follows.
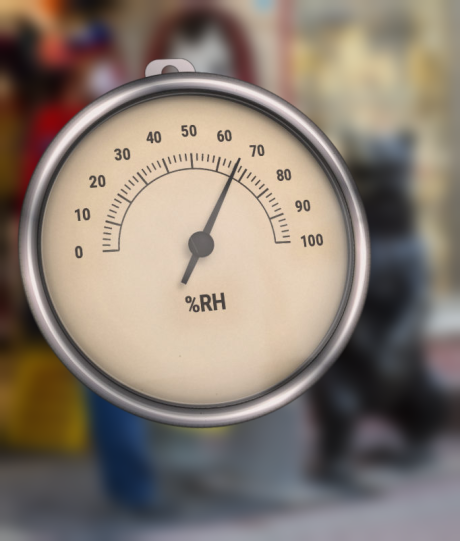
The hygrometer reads {"value": 66, "unit": "%"}
